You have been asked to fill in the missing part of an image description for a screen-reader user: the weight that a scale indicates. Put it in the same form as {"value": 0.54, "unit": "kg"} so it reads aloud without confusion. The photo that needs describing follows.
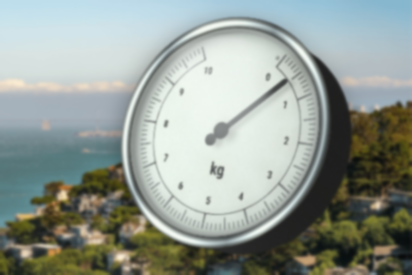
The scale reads {"value": 0.5, "unit": "kg"}
